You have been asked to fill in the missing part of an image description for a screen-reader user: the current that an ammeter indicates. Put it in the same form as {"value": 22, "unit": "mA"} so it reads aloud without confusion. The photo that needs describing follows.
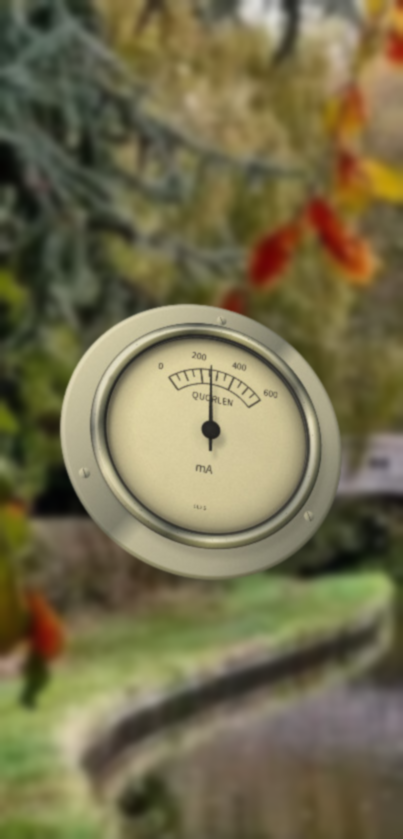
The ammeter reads {"value": 250, "unit": "mA"}
